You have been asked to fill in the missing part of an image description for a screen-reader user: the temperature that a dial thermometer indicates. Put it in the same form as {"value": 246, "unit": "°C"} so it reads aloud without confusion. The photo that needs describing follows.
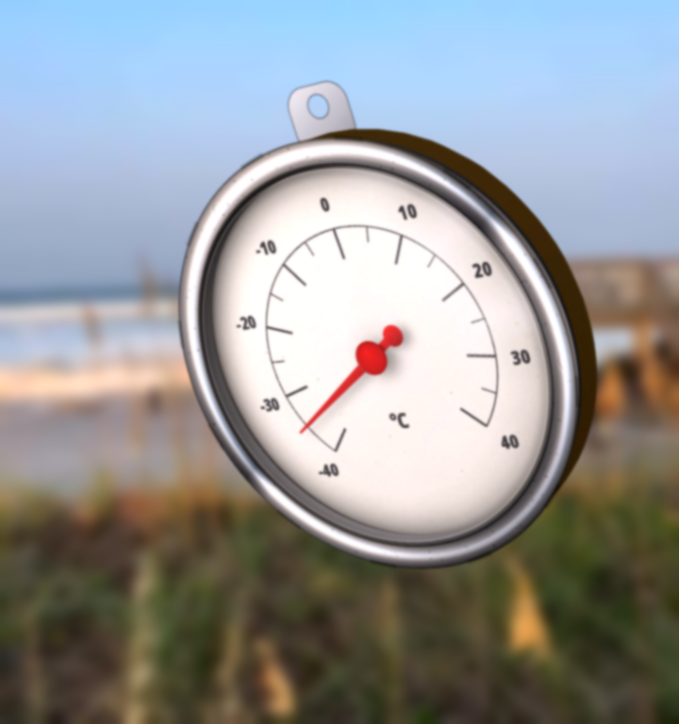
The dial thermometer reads {"value": -35, "unit": "°C"}
